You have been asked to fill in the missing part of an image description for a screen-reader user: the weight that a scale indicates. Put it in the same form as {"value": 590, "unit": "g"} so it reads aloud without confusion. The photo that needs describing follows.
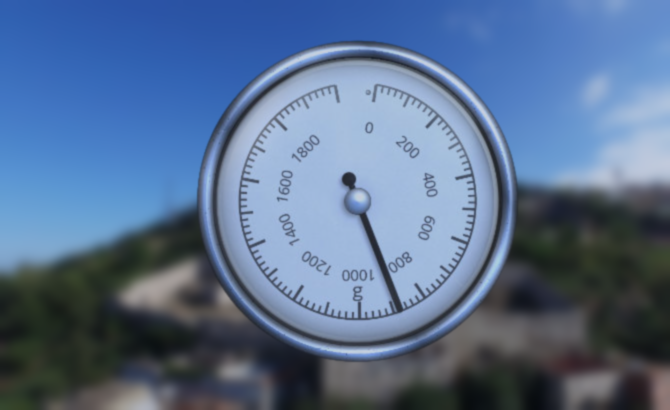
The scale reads {"value": 880, "unit": "g"}
